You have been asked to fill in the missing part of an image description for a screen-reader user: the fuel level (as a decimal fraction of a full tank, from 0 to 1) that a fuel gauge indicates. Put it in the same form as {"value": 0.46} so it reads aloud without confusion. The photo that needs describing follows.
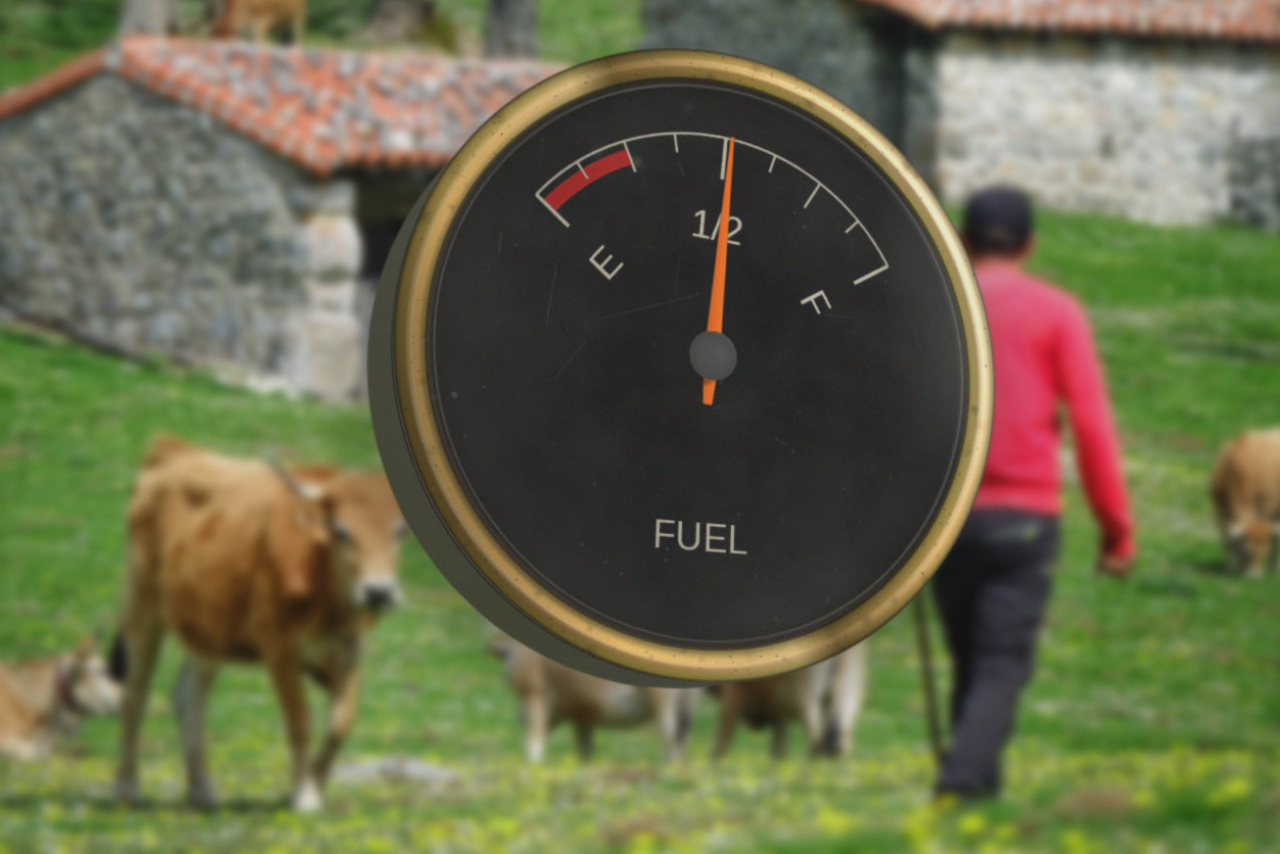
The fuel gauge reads {"value": 0.5}
